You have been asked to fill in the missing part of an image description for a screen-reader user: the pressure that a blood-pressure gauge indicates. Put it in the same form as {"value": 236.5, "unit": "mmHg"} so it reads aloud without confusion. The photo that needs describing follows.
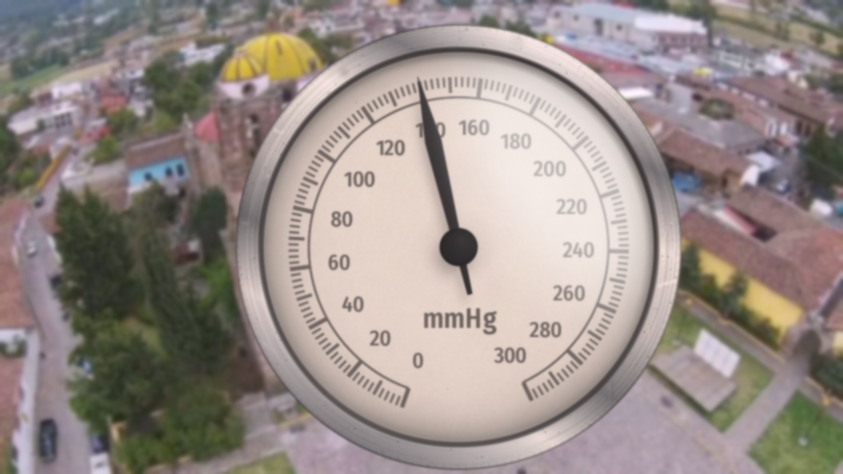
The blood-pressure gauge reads {"value": 140, "unit": "mmHg"}
